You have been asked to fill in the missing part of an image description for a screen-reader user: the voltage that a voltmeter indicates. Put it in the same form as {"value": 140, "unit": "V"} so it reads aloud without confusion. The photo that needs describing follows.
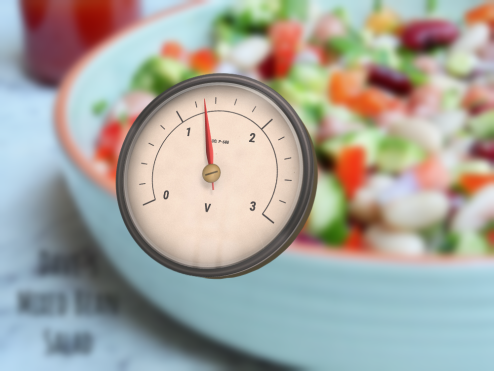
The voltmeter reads {"value": 1.3, "unit": "V"}
